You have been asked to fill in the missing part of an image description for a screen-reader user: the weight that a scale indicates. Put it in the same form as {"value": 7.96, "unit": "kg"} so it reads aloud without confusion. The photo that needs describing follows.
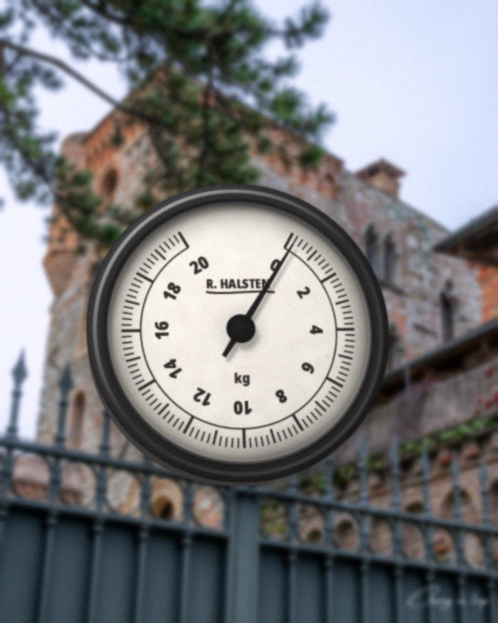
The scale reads {"value": 0.2, "unit": "kg"}
